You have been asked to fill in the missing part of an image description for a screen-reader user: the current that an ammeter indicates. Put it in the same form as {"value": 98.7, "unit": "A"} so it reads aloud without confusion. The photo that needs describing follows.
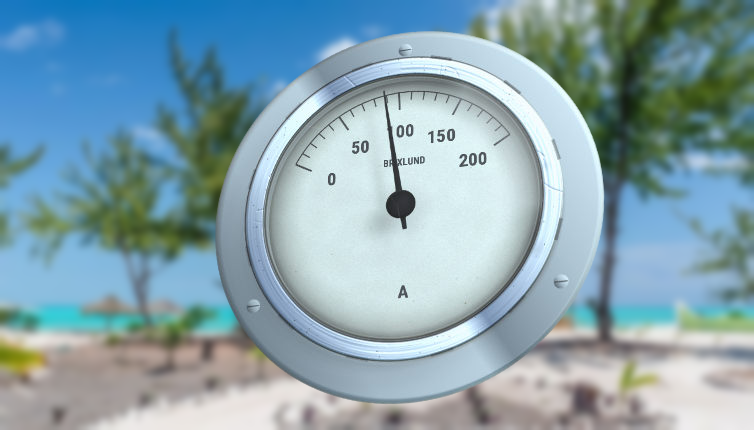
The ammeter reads {"value": 90, "unit": "A"}
